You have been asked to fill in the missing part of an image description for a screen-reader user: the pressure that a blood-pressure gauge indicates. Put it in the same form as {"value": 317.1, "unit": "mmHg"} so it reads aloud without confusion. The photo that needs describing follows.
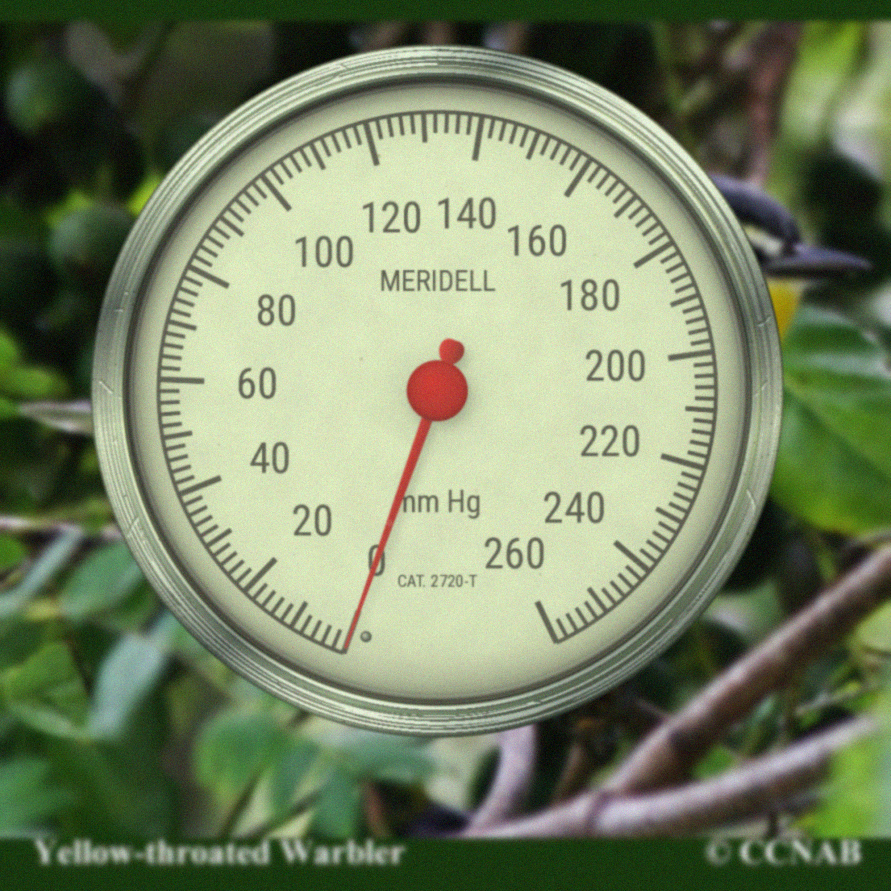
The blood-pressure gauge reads {"value": 0, "unit": "mmHg"}
